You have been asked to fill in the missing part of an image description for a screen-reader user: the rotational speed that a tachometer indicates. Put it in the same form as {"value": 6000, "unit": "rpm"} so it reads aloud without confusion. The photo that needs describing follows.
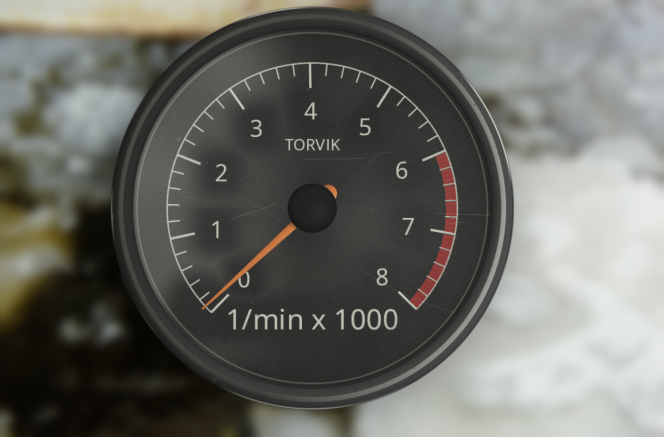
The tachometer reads {"value": 100, "unit": "rpm"}
